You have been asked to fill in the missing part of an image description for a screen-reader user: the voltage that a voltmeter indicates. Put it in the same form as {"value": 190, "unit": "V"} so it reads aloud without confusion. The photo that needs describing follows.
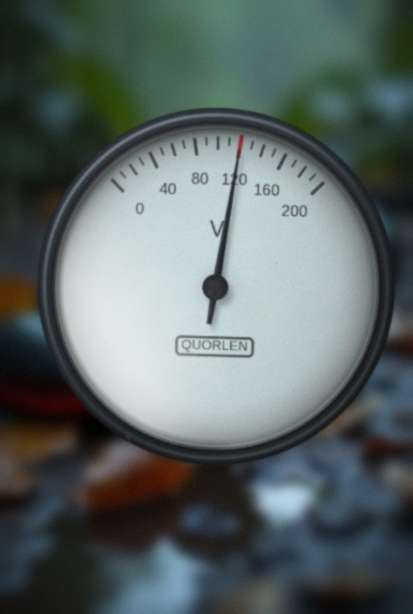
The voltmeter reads {"value": 120, "unit": "V"}
